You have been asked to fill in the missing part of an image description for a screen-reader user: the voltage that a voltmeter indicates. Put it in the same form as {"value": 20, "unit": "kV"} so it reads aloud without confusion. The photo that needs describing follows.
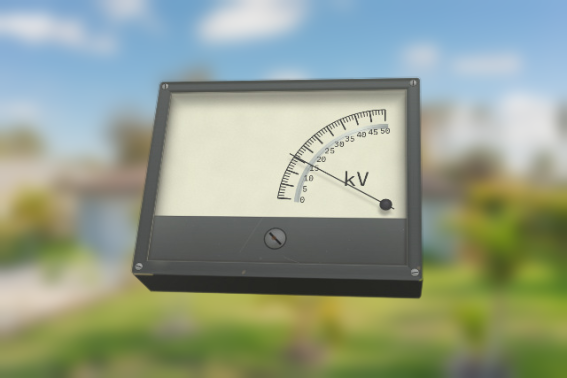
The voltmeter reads {"value": 15, "unit": "kV"}
